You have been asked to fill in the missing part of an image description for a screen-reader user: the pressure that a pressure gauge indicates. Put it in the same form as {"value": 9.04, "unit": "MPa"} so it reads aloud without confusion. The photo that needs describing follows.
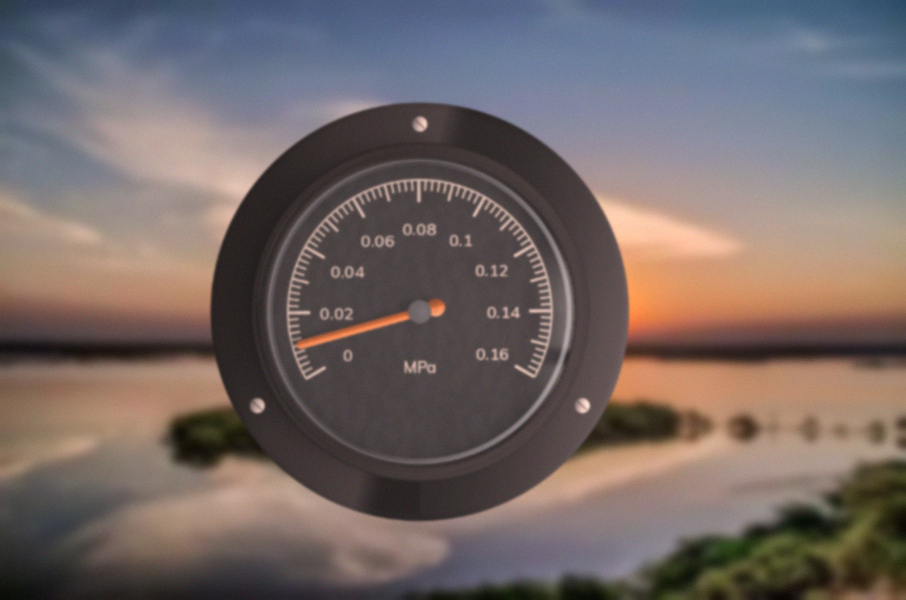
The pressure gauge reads {"value": 0.01, "unit": "MPa"}
